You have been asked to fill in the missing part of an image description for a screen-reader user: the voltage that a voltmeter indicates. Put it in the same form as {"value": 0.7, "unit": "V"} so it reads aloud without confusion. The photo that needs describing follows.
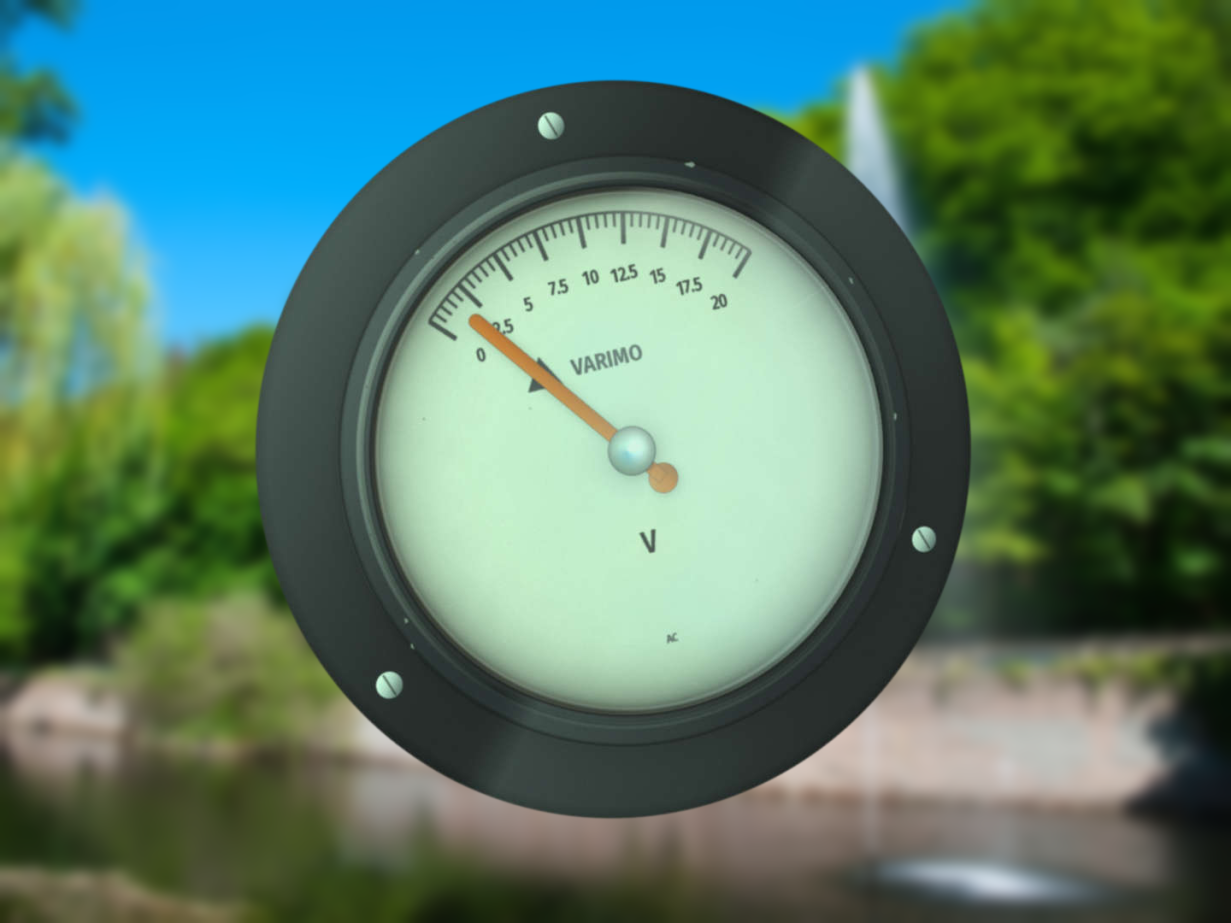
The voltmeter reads {"value": 1.5, "unit": "V"}
